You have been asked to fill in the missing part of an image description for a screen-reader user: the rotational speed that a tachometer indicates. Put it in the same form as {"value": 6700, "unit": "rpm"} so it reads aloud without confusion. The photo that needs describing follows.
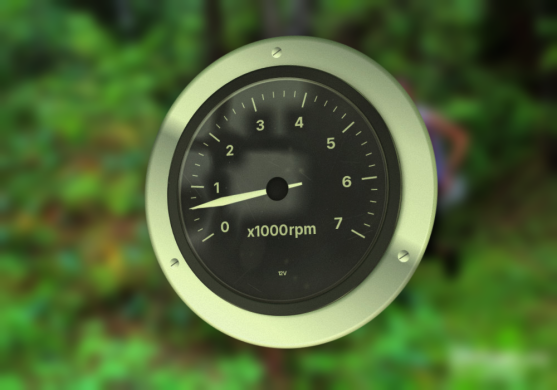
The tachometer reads {"value": 600, "unit": "rpm"}
